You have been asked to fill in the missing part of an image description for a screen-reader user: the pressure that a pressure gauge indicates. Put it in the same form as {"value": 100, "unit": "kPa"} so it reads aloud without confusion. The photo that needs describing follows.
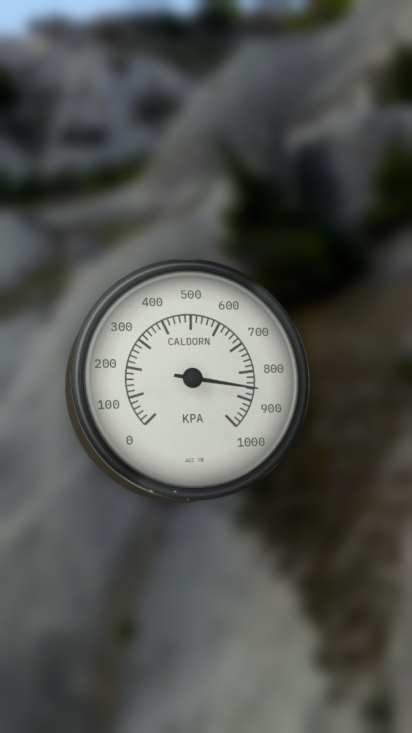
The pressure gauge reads {"value": 860, "unit": "kPa"}
